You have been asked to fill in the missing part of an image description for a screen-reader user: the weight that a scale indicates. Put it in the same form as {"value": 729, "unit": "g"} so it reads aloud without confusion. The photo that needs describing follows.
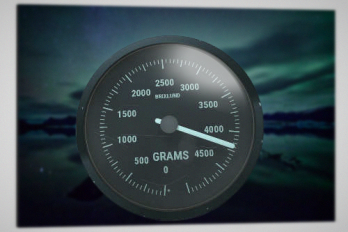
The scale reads {"value": 4200, "unit": "g"}
